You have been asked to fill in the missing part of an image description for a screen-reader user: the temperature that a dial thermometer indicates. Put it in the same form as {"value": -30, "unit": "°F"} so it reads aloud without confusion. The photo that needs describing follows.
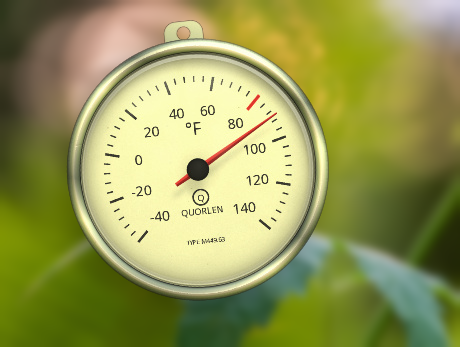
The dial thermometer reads {"value": 90, "unit": "°F"}
